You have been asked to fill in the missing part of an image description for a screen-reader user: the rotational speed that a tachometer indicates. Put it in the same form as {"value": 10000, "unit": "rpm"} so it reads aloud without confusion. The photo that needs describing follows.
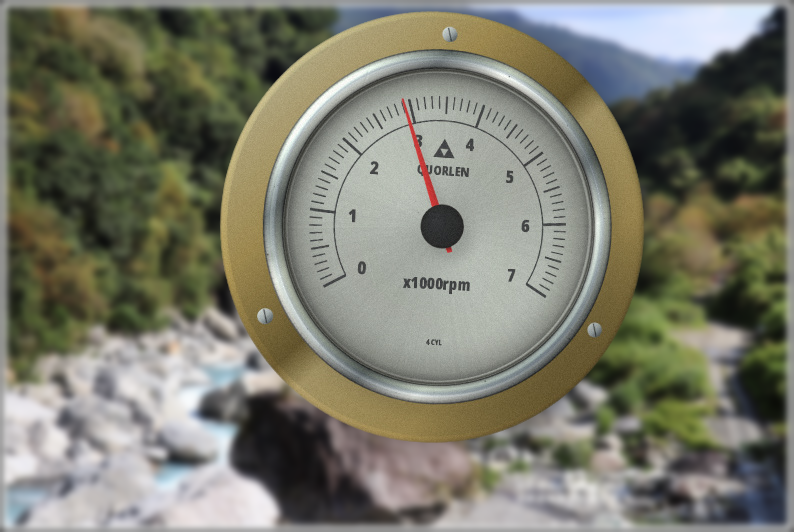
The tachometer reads {"value": 2900, "unit": "rpm"}
